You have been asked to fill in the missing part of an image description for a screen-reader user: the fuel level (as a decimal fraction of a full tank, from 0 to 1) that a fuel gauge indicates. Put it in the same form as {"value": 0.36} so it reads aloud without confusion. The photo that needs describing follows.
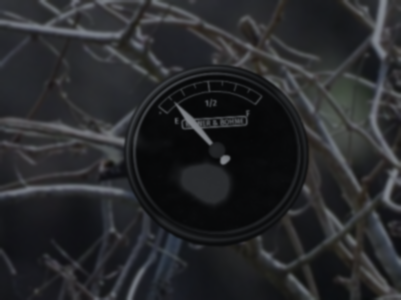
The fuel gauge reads {"value": 0.125}
